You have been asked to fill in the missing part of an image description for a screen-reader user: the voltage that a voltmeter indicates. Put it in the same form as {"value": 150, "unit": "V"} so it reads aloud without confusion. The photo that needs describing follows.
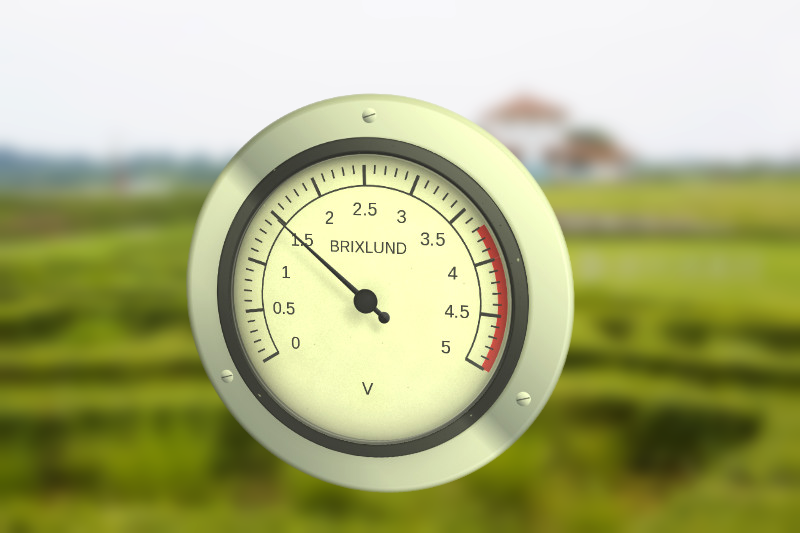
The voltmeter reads {"value": 1.5, "unit": "V"}
